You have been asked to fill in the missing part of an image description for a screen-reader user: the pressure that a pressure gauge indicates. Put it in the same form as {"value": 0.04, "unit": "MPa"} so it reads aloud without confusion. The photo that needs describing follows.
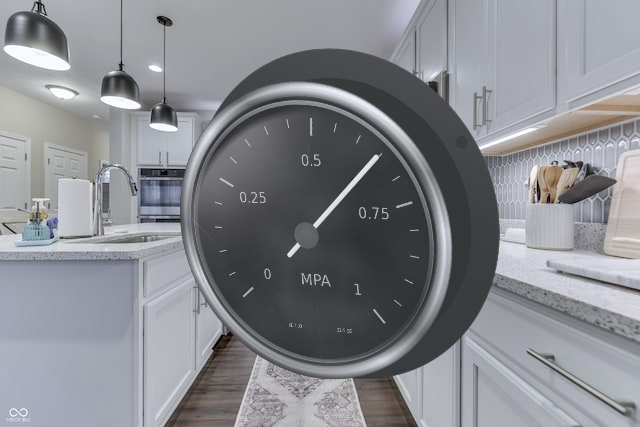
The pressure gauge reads {"value": 0.65, "unit": "MPa"}
